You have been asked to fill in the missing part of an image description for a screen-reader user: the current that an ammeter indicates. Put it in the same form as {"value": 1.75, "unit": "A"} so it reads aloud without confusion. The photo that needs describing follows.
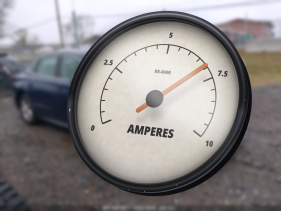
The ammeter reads {"value": 7, "unit": "A"}
